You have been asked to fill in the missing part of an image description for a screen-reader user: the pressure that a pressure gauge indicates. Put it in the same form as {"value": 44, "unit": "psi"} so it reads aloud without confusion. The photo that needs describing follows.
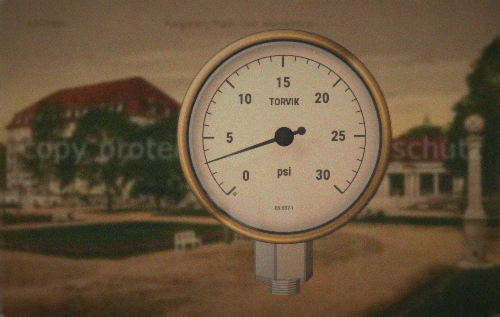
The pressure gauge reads {"value": 3, "unit": "psi"}
